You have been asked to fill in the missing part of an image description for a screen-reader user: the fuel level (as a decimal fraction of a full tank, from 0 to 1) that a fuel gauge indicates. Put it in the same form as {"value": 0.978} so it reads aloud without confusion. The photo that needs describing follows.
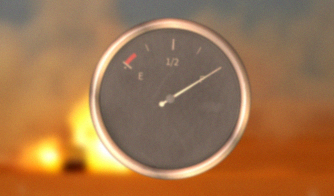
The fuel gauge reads {"value": 1}
